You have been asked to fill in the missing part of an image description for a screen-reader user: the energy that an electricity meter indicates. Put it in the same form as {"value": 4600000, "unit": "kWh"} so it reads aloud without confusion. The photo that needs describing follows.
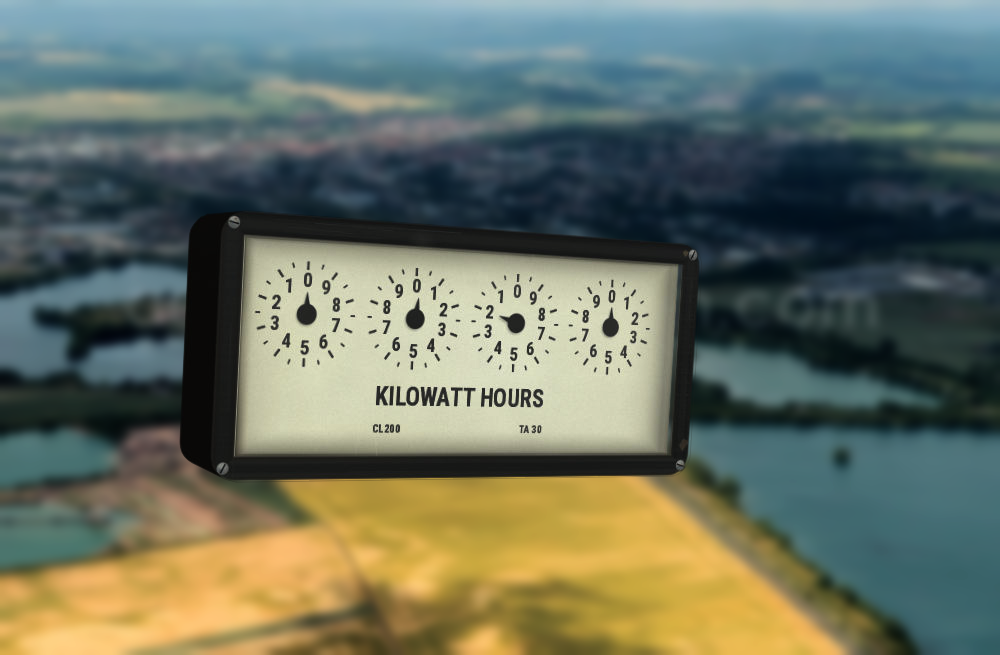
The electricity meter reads {"value": 20, "unit": "kWh"}
